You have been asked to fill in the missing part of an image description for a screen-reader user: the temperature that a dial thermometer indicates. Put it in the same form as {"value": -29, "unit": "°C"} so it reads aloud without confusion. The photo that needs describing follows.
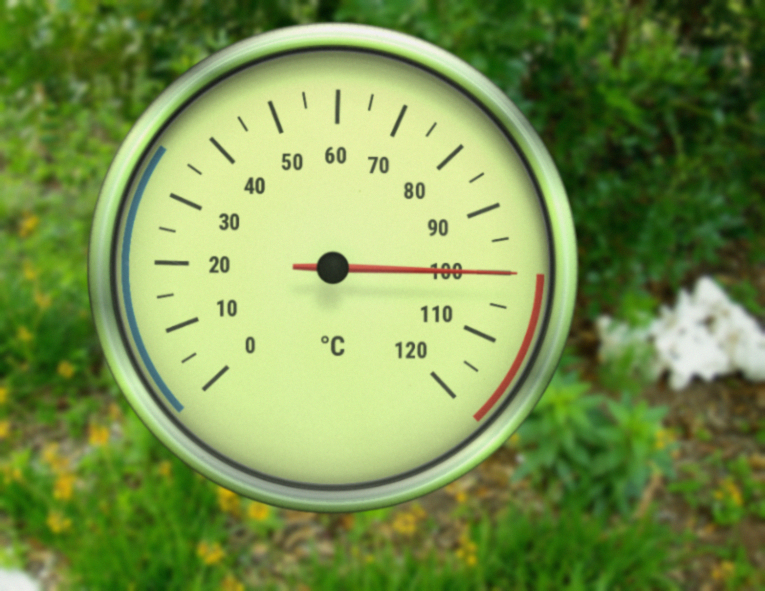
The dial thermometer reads {"value": 100, "unit": "°C"}
